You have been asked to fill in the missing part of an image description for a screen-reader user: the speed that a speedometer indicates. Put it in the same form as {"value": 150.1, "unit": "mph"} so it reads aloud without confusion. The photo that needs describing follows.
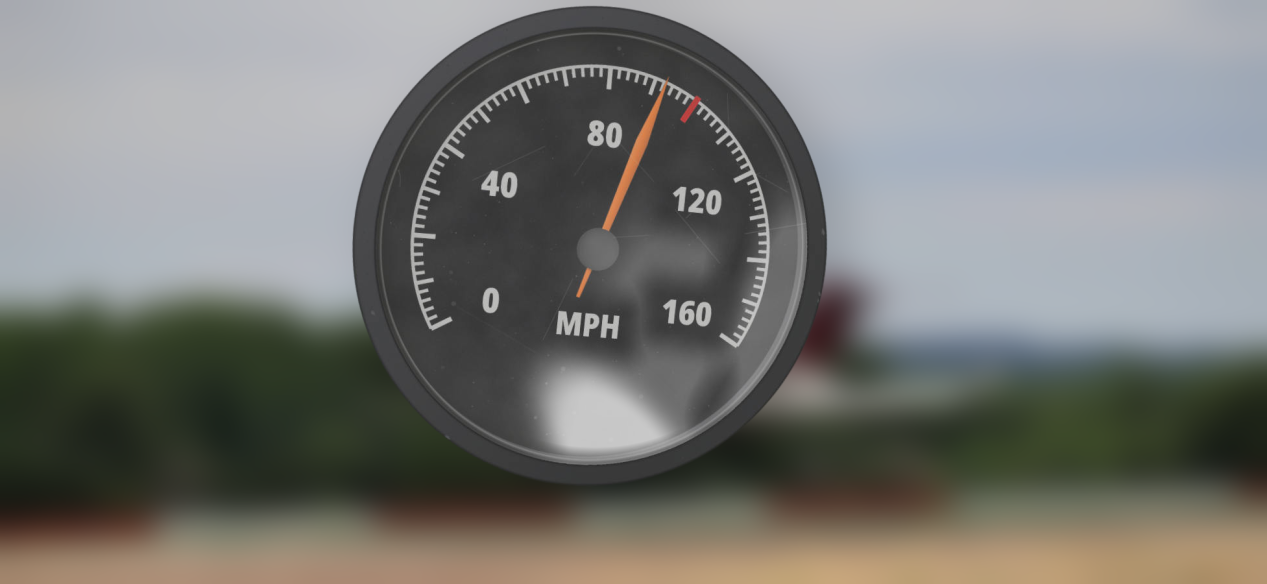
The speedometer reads {"value": 92, "unit": "mph"}
